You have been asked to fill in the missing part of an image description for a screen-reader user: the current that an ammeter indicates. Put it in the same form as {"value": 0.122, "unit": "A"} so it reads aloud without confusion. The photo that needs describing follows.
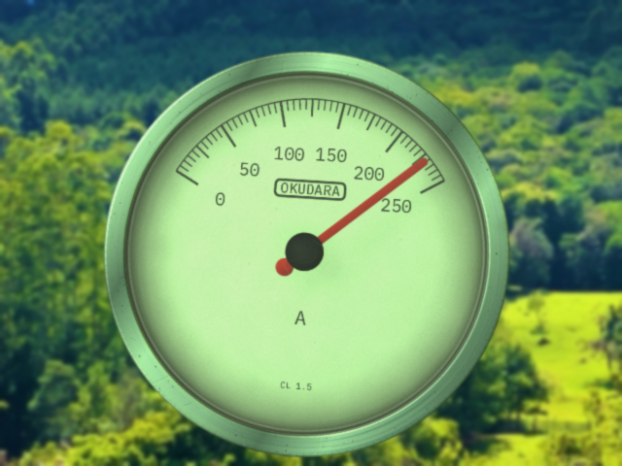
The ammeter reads {"value": 230, "unit": "A"}
